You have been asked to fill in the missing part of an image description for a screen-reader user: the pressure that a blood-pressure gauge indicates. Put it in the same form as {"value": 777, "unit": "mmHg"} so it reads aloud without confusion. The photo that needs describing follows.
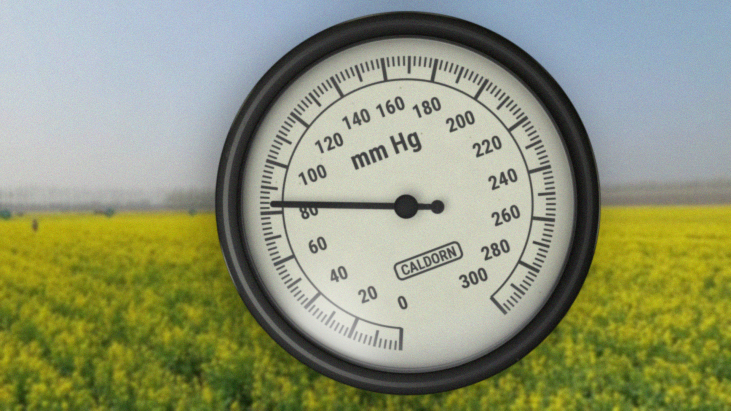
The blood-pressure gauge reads {"value": 84, "unit": "mmHg"}
